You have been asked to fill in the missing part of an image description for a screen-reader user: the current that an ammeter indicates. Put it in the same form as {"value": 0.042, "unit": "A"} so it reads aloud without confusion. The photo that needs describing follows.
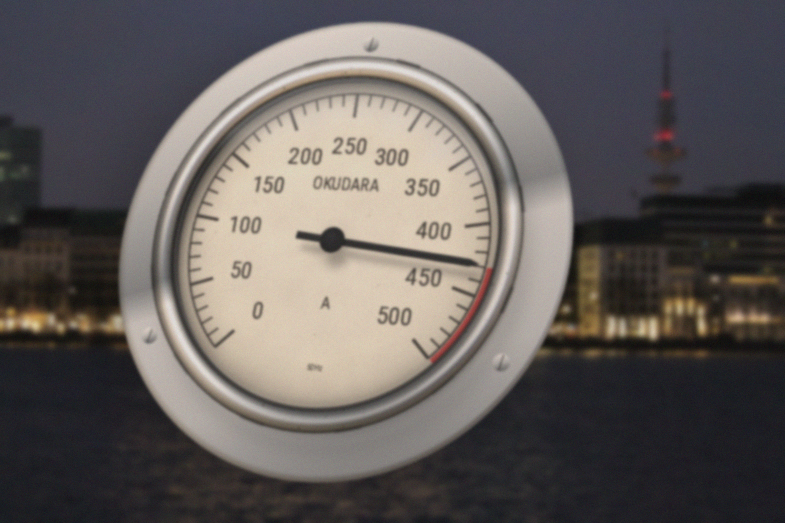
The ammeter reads {"value": 430, "unit": "A"}
